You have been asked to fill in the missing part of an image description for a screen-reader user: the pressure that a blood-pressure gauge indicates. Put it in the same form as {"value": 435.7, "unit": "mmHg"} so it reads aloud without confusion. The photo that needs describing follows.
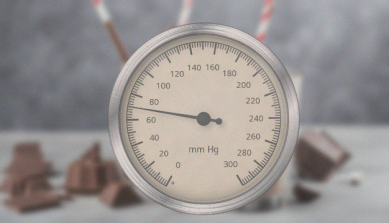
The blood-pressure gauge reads {"value": 70, "unit": "mmHg"}
